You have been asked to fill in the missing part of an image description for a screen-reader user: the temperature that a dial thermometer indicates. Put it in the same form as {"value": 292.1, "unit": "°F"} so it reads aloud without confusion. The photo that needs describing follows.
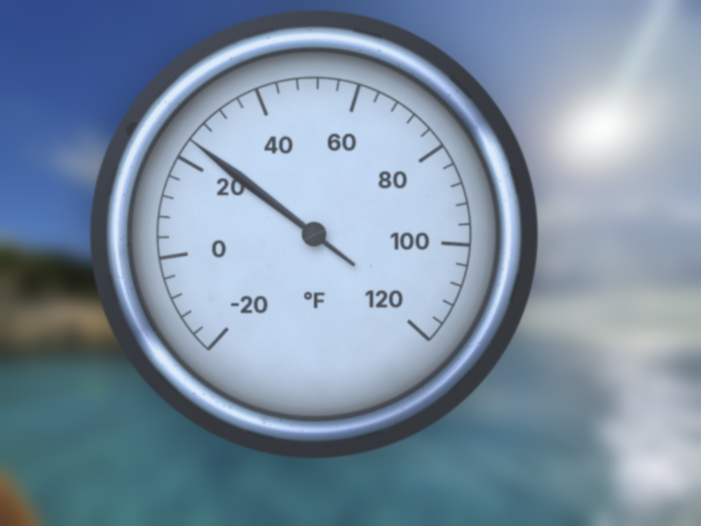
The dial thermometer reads {"value": 24, "unit": "°F"}
